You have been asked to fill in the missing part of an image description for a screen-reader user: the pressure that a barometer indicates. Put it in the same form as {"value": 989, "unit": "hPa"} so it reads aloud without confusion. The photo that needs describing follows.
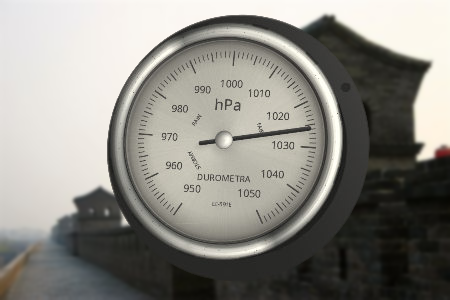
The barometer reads {"value": 1026, "unit": "hPa"}
